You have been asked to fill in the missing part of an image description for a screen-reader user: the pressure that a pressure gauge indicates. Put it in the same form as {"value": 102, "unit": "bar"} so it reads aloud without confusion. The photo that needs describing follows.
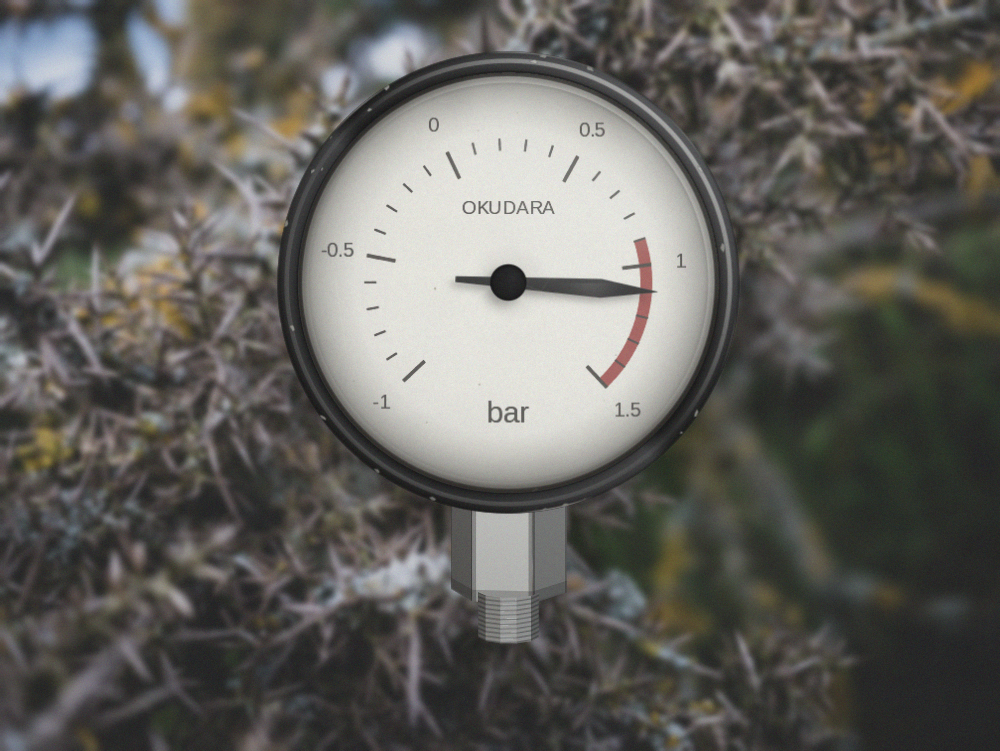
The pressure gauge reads {"value": 1.1, "unit": "bar"}
